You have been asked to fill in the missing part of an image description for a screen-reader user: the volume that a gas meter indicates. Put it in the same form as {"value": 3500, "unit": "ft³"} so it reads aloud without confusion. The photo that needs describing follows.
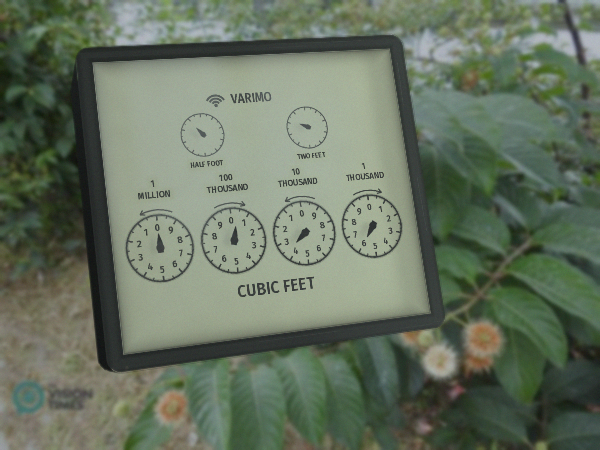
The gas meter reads {"value": 3600, "unit": "ft³"}
